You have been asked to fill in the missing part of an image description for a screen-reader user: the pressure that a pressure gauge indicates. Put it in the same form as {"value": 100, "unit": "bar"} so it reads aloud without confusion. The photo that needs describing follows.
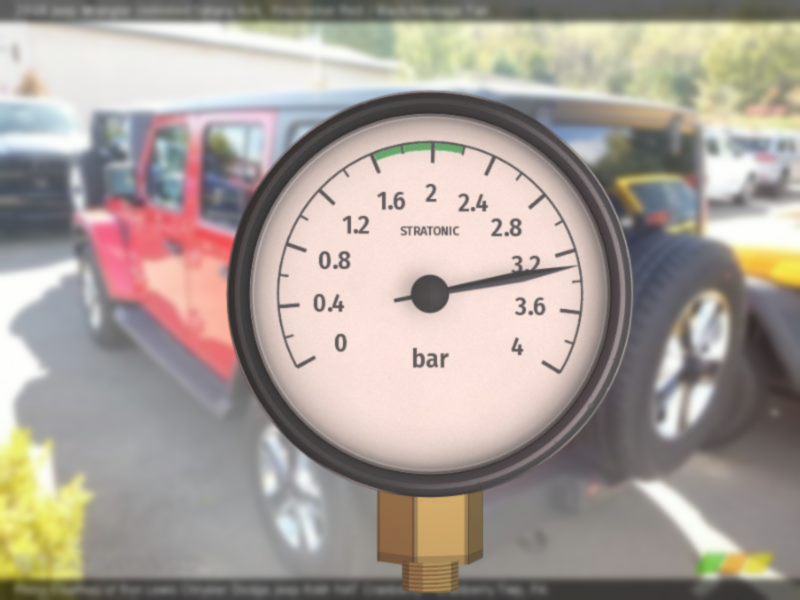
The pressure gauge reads {"value": 3.3, "unit": "bar"}
